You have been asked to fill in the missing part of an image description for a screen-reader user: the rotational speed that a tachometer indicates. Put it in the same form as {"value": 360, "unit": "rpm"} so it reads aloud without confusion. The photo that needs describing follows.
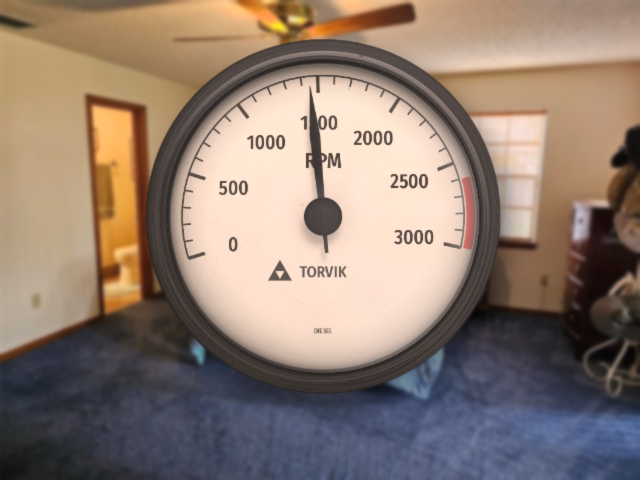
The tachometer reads {"value": 1450, "unit": "rpm"}
